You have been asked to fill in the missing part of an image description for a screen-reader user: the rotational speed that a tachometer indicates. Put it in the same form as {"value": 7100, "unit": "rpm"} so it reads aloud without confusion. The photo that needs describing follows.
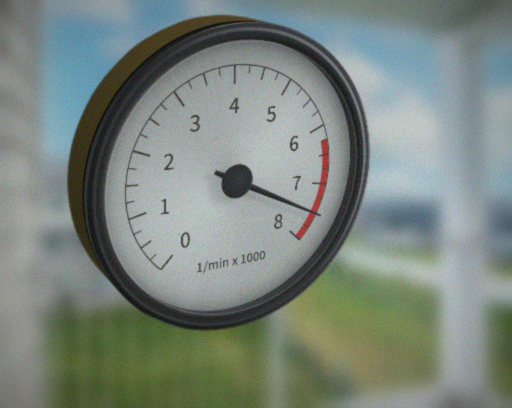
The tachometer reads {"value": 7500, "unit": "rpm"}
